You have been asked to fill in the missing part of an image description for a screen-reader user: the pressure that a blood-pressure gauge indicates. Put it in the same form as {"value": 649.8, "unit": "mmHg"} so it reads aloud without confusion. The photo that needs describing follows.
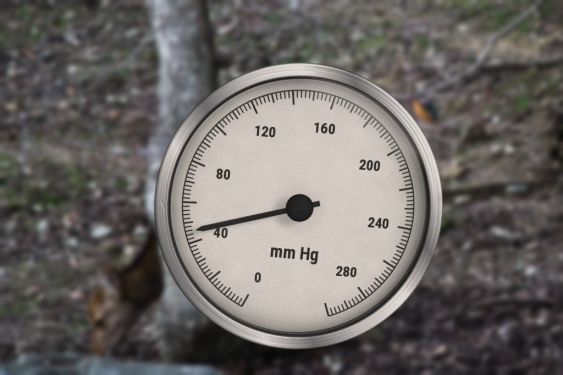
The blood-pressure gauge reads {"value": 46, "unit": "mmHg"}
